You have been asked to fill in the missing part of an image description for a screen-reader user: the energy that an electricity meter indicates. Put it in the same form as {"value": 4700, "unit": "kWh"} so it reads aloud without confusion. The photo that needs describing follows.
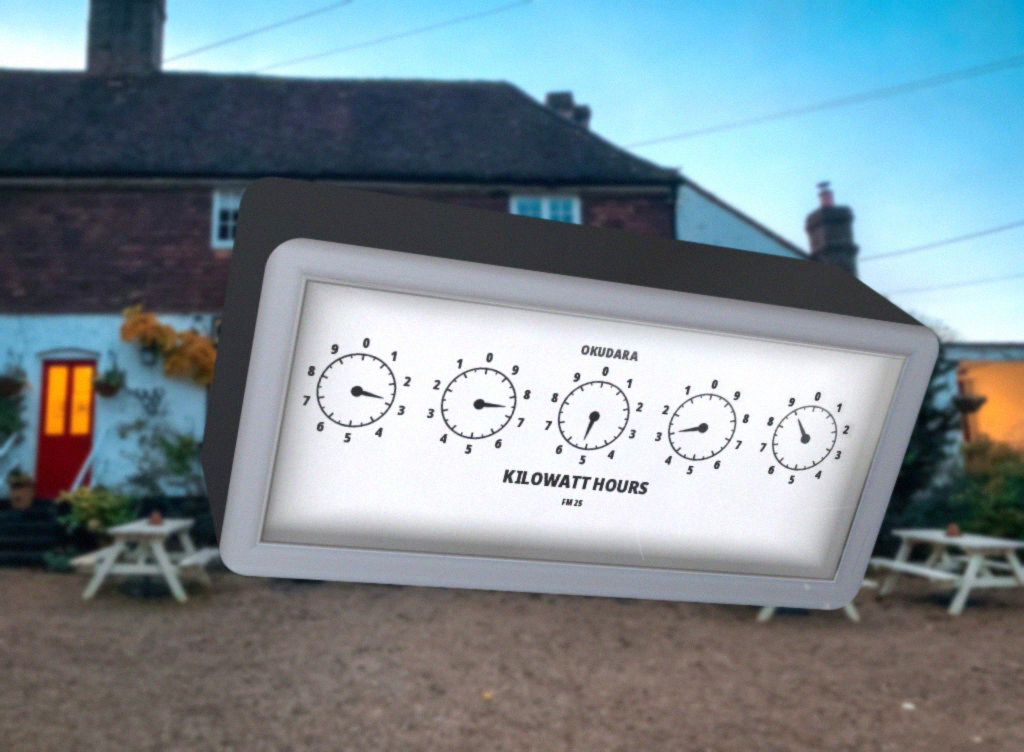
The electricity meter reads {"value": 27529, "unit": "kWh"}
